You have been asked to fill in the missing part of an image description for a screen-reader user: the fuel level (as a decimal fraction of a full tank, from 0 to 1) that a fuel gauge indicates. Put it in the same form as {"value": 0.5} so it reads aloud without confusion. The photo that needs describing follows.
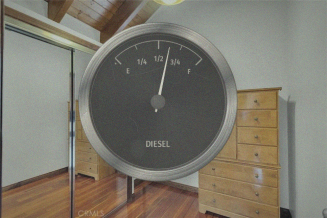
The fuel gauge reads {"value": 0.625}
